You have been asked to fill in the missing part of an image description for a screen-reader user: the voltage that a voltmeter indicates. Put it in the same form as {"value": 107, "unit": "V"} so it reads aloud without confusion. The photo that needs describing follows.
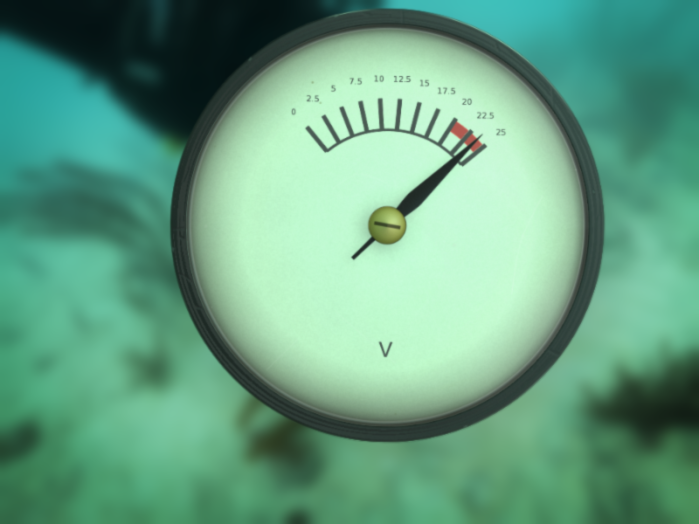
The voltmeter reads {"value": 23.75, "unit": "V"}
